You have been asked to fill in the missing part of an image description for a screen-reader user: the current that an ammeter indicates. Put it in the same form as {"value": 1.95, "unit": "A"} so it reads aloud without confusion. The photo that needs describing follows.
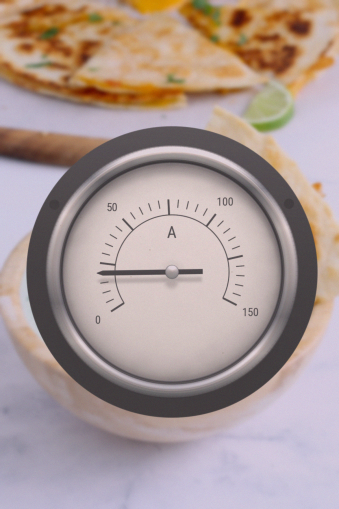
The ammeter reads {"value": 20, "unit": "A"}
